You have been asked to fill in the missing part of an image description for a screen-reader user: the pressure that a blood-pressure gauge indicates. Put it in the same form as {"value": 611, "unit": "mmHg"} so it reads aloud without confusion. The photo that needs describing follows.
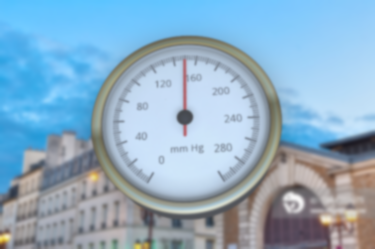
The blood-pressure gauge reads {"value": 150, "unit": "mmHg"}
